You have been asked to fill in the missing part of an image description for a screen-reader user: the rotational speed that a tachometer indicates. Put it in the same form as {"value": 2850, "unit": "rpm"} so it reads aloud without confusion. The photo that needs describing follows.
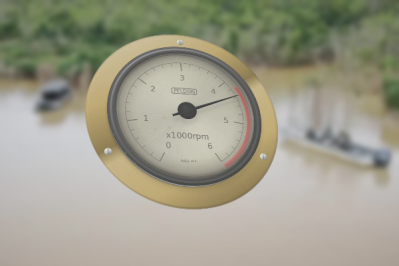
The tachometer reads {"value": 4400, "unit": "rpm"}
